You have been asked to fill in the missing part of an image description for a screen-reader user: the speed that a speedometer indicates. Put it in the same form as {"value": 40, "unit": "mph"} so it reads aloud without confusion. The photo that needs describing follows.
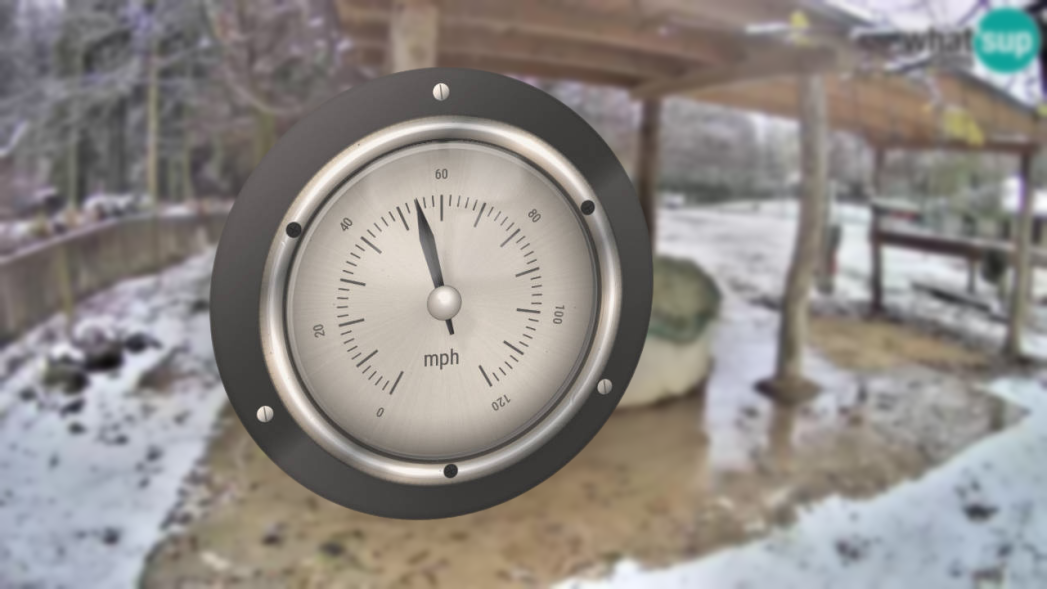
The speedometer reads {"value": 54, "unit": "mph"}
